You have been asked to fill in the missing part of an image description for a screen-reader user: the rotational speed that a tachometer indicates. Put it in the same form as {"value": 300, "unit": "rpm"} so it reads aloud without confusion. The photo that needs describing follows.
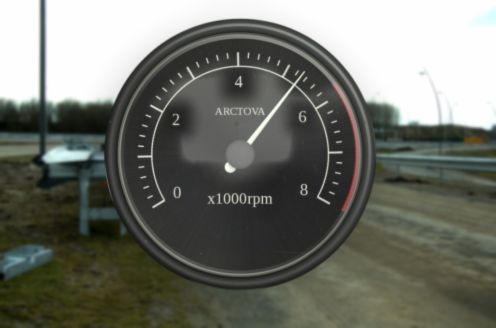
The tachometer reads {"value": 5300, "unit": "rpm"}
